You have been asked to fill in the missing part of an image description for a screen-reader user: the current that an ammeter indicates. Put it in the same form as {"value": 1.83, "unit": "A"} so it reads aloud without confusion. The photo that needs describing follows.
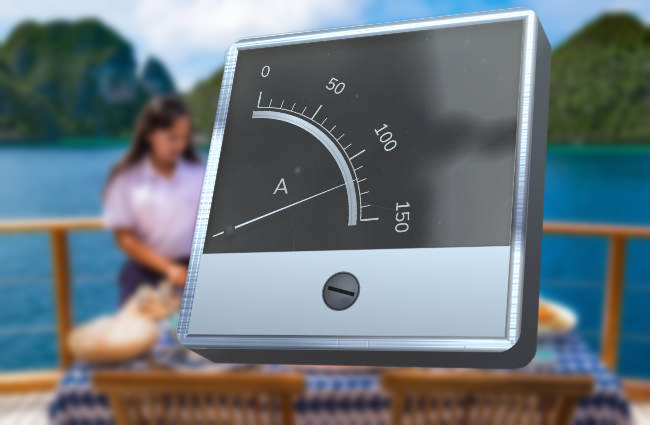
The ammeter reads {"value": 120, "unit": "A"}
